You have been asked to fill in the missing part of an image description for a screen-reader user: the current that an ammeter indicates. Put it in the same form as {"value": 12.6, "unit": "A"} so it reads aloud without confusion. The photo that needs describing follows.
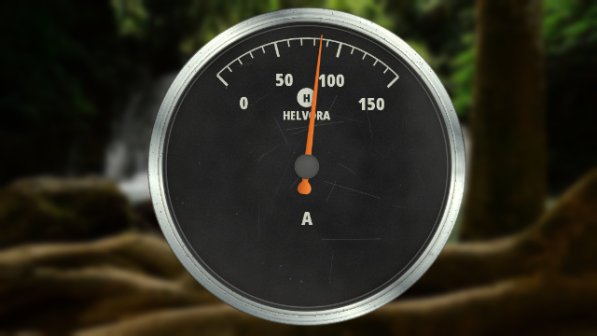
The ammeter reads {"value": 85, "unit": "A"}
